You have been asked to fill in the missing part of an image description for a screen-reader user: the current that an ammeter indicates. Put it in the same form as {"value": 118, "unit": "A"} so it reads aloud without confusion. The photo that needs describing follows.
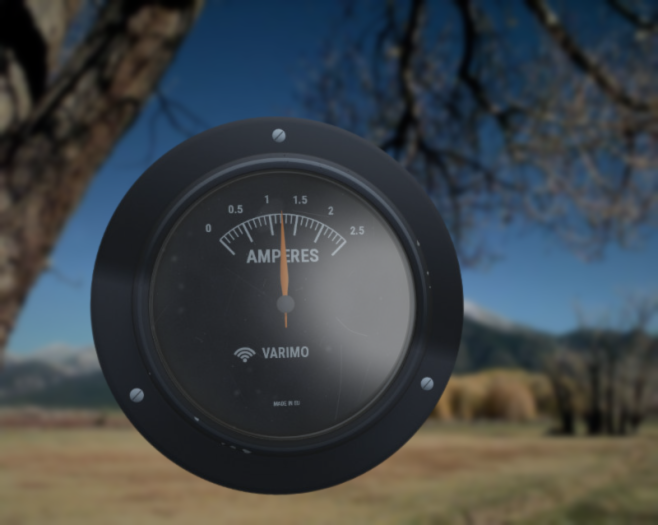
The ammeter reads {"value": 1.2, "unit": "A"}
